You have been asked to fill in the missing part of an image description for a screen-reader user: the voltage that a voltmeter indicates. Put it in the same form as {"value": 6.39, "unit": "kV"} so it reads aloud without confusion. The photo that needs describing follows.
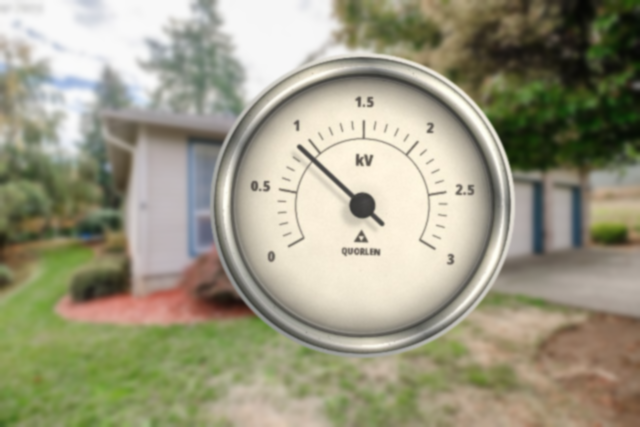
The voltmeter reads {"value": 0.9, "unit": "kV"}
